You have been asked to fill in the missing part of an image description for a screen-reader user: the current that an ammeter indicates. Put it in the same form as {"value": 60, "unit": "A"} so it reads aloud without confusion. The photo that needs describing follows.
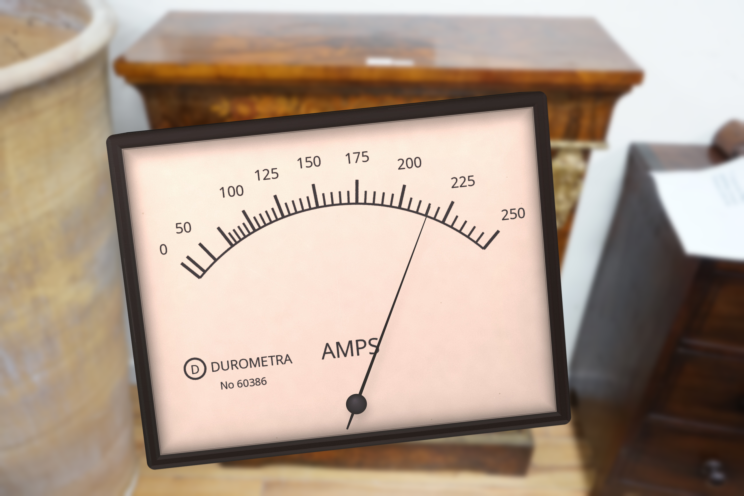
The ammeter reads {"value": 215, "unit": "A"}
